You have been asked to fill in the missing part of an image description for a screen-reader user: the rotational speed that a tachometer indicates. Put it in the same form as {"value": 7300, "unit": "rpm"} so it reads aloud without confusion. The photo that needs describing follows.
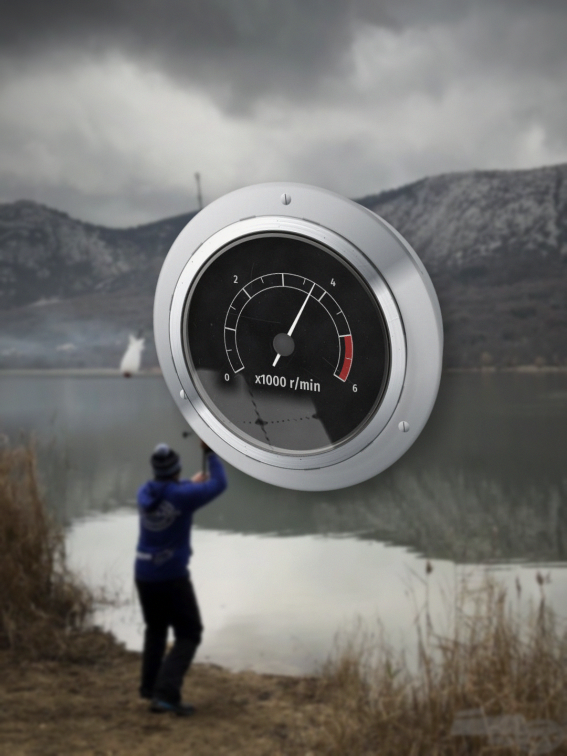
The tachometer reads {"value": 3750, "unit": "rpm"}
